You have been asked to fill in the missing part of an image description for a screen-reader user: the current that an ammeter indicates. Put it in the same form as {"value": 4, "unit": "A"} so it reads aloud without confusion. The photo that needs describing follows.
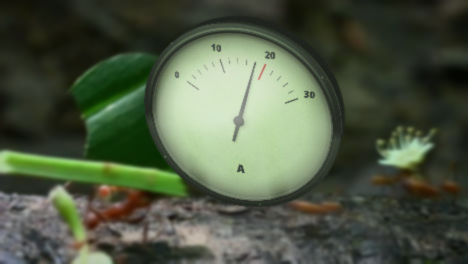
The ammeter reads {"value": 18, "unit": "A"}
